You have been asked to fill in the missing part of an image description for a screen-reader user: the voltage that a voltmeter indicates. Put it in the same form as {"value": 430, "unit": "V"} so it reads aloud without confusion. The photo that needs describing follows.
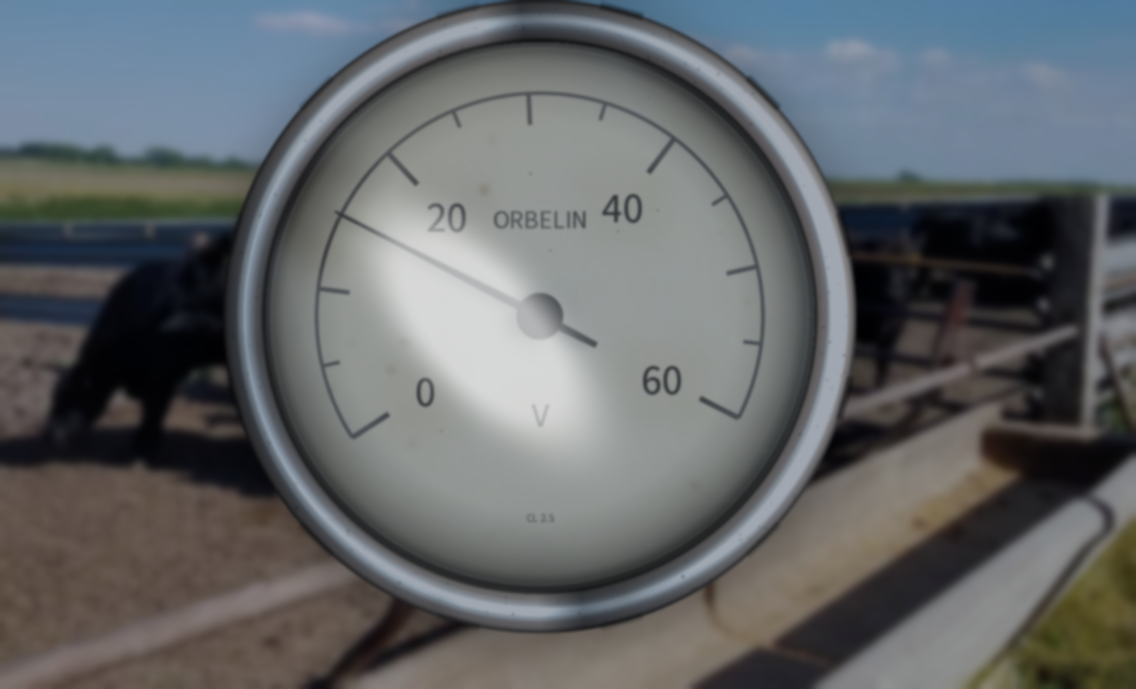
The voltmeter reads {"value": 15, "unit": "V"}
